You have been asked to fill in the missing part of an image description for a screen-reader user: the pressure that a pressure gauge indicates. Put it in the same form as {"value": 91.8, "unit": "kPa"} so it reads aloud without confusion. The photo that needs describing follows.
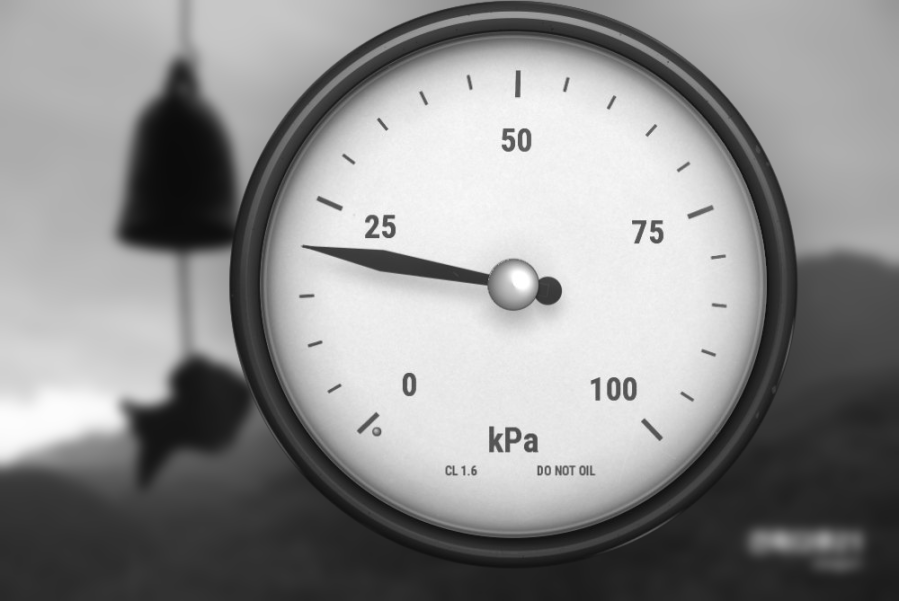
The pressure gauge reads {"value": 20, "unit": "kPa"}
